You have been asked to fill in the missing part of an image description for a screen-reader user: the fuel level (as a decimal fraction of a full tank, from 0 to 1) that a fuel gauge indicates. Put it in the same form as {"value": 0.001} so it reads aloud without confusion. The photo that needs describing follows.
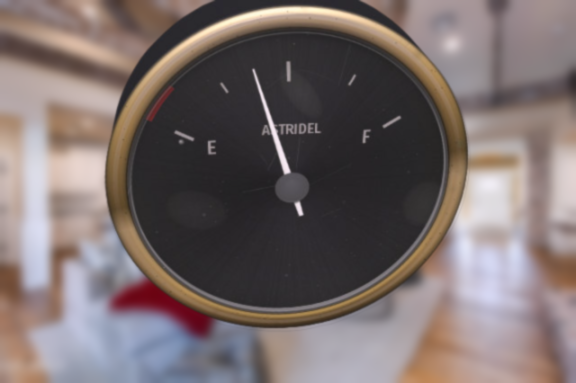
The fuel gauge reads {"value": 0.375}
